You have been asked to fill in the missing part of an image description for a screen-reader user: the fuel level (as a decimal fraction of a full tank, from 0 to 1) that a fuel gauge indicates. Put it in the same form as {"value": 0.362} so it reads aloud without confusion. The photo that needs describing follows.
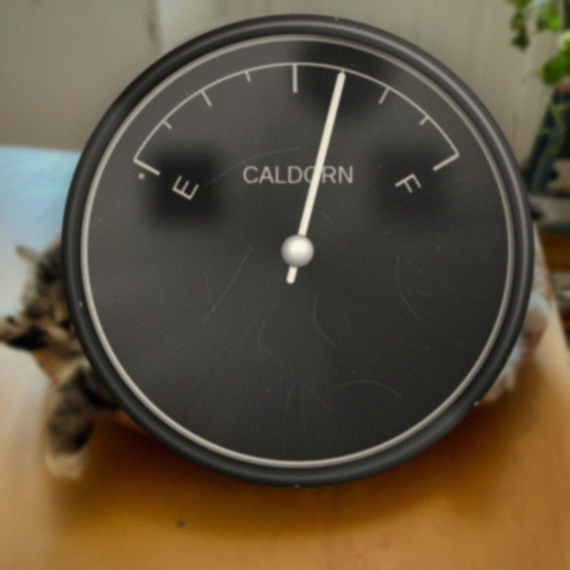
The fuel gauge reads {"value": 0.625}
